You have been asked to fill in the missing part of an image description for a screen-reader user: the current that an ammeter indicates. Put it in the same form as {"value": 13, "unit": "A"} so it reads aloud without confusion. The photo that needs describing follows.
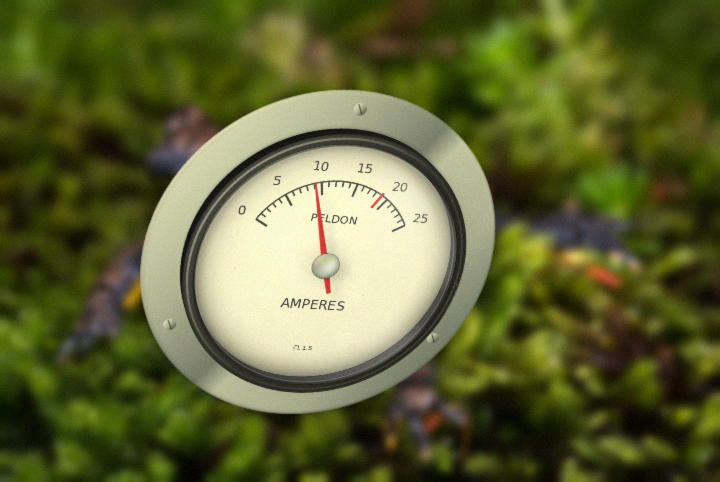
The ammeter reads {"value": 9, "unit": "A"}
